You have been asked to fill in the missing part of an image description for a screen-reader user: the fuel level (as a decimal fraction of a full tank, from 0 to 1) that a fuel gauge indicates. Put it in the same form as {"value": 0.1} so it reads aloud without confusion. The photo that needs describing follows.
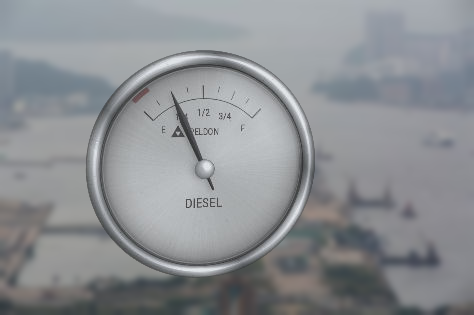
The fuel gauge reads {"value": 0.25}
